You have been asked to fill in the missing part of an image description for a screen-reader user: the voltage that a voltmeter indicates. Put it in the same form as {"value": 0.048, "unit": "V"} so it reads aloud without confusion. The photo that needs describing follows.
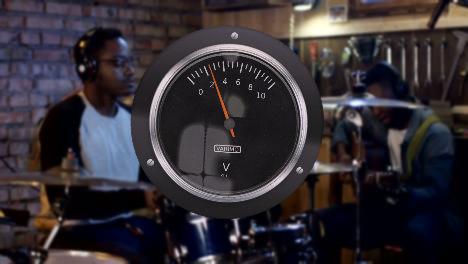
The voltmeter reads {"value": 2.5, "unit": "V"}
